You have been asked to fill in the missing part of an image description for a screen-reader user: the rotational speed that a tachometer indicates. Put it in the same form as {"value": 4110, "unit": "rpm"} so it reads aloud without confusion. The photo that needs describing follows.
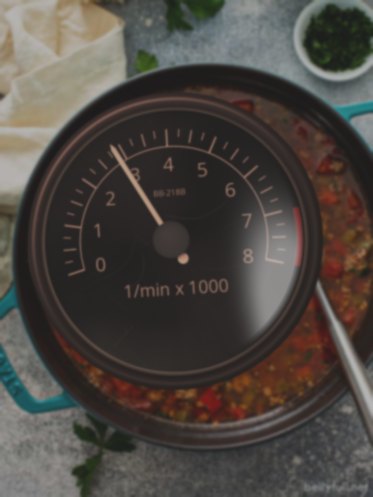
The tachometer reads {"value": 2875, "unit": "rpm"}
